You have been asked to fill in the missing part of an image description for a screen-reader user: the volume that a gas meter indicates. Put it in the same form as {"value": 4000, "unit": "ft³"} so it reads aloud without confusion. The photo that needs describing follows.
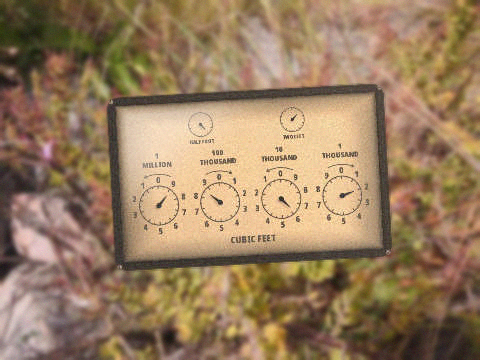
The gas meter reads {"value": 886200, "unit": "ft³"}
